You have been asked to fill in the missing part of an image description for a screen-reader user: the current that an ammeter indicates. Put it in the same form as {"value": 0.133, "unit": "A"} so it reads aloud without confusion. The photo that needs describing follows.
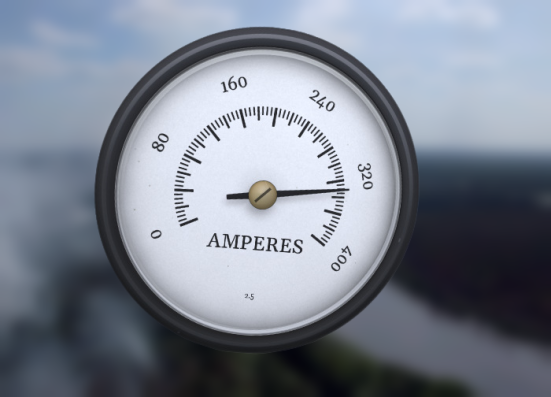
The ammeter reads {"value": 330, "unit": "A"}
